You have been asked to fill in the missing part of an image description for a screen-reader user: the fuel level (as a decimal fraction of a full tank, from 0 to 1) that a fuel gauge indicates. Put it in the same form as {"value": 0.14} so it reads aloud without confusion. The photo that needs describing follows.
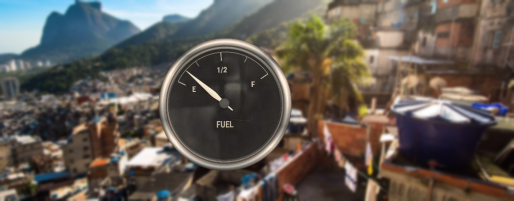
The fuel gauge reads {"value": 0.125}
